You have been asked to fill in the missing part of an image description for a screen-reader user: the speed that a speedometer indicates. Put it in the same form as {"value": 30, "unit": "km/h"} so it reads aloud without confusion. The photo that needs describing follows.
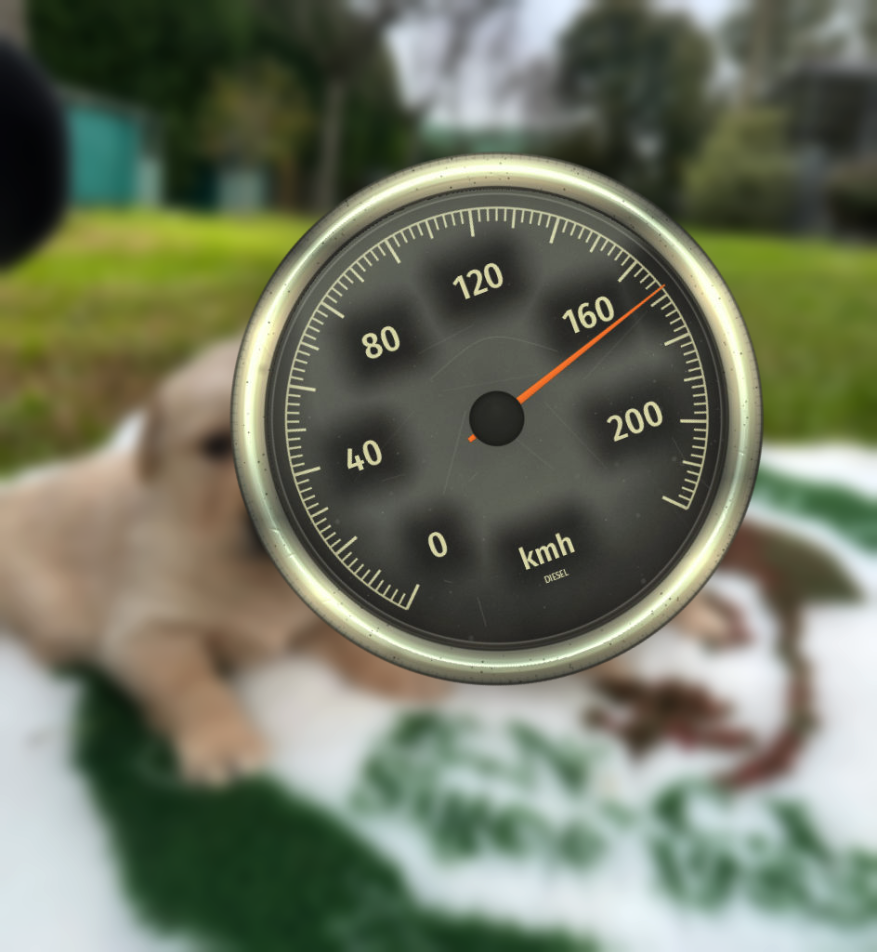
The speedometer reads {"value": 168, "unit": "km/h"}
